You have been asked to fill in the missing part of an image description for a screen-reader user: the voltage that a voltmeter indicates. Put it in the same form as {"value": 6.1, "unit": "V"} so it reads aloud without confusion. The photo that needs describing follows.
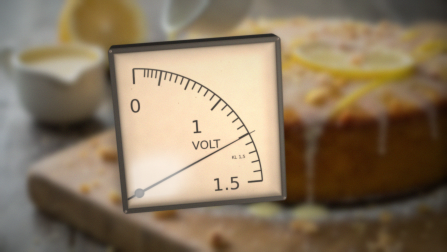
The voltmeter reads {"value": 1.25, "unit": "V"}
